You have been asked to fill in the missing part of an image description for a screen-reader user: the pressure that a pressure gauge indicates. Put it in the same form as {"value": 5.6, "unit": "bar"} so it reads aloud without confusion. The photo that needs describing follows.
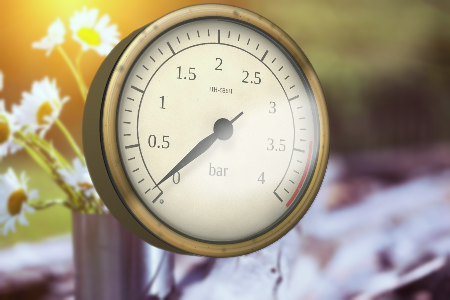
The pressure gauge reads {"value": 0.1, "unit": "bar"}
